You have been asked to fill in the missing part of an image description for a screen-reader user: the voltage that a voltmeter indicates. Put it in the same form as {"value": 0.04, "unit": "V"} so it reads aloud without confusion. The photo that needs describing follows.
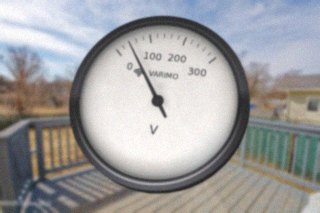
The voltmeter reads {"value": 40, "unit": "V"}
